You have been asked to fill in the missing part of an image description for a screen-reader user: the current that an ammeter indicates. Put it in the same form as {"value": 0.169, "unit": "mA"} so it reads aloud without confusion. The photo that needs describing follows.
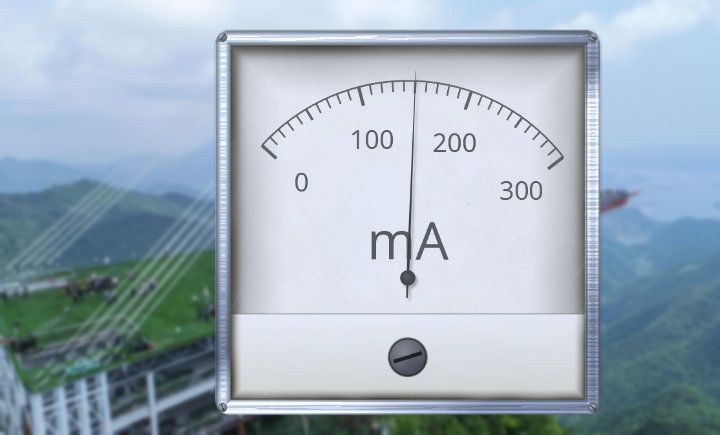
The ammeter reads {"value": 150, "unit": "mA"}
